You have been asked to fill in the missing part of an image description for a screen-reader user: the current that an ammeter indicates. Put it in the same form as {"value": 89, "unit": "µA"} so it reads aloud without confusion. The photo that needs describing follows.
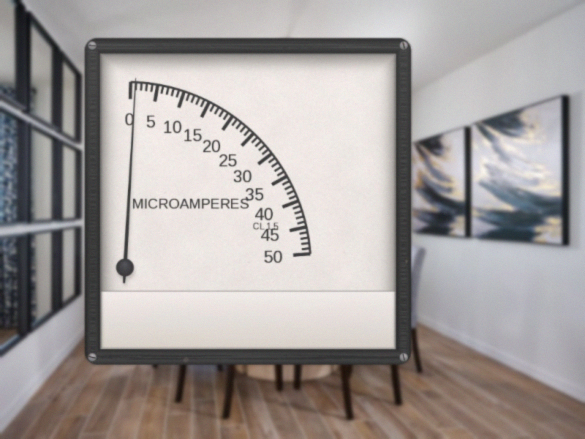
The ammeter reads {"value": 1, "unit": "µA"}
